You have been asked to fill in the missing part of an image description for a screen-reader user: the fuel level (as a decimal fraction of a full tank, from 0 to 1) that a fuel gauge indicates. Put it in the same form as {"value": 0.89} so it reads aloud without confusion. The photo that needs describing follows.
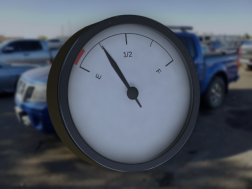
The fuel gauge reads {"value": 0.25}
